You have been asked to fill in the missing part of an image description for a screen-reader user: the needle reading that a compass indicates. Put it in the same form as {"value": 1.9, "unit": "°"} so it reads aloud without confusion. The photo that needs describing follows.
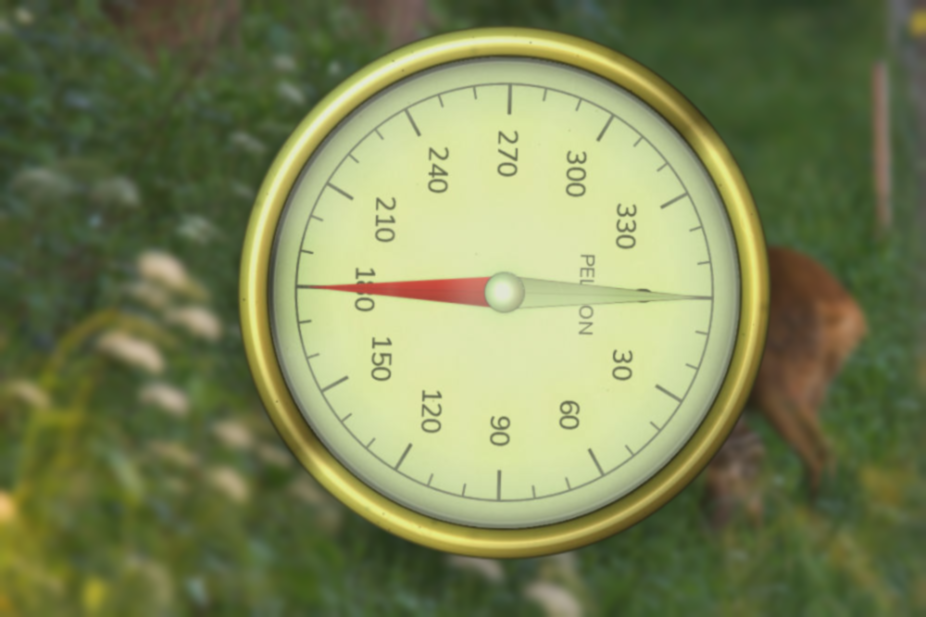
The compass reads {"value": 180, "unit": "°"}
